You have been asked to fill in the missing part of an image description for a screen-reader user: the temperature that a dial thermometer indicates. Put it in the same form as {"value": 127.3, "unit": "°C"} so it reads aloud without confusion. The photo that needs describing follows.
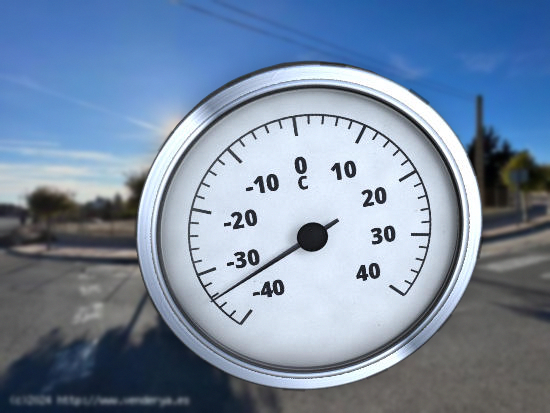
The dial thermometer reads {"value": -34, "unit": "°C"}
